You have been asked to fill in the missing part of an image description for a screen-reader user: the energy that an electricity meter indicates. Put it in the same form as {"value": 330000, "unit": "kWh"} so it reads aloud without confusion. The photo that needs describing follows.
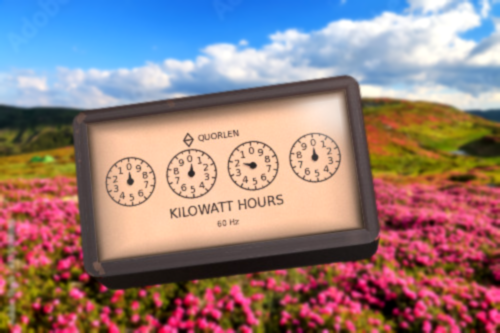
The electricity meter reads {"value": 20, "unit": "kWh"}
